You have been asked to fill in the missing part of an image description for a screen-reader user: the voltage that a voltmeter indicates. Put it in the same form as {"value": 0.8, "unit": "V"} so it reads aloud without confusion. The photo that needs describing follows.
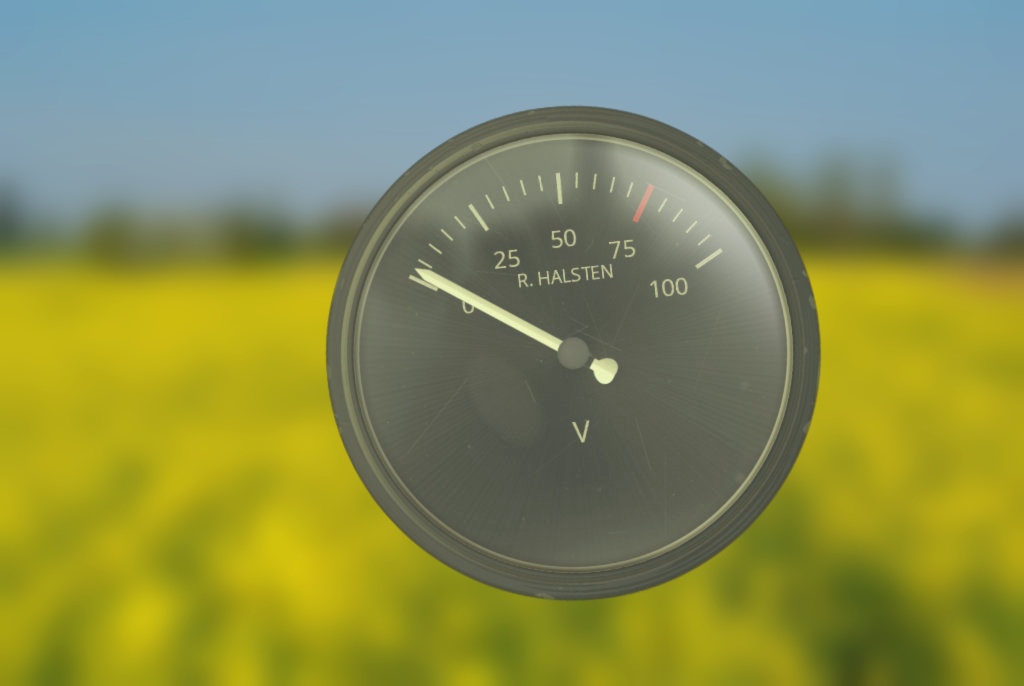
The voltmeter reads {"value": 2.5, "unit": "V"}
